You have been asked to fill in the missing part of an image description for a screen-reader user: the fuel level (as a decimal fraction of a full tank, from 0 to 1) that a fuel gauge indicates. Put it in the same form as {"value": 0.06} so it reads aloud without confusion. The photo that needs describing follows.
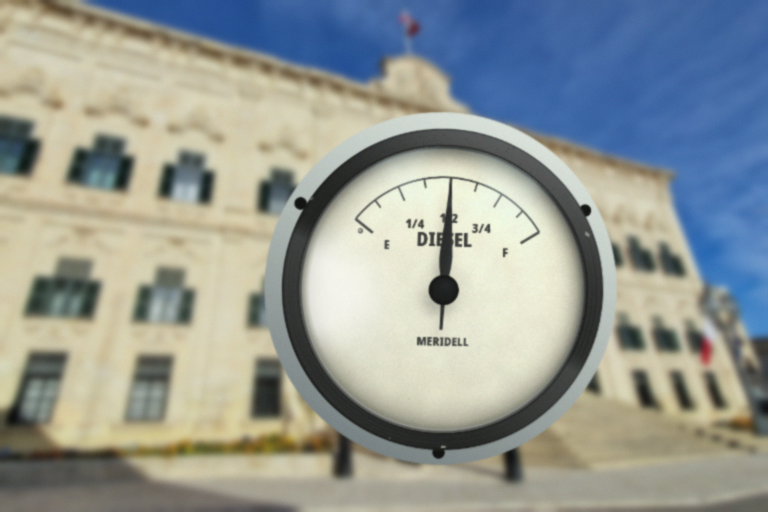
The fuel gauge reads {"value": 0.5}
